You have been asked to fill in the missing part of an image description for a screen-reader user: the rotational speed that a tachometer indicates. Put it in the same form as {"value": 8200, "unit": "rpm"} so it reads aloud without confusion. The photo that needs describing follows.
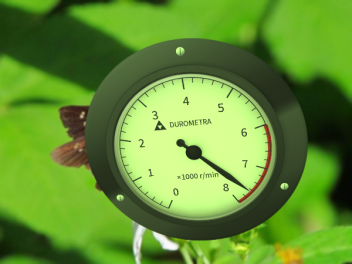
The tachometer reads {"value": 7600, "unit": "rpm"}
